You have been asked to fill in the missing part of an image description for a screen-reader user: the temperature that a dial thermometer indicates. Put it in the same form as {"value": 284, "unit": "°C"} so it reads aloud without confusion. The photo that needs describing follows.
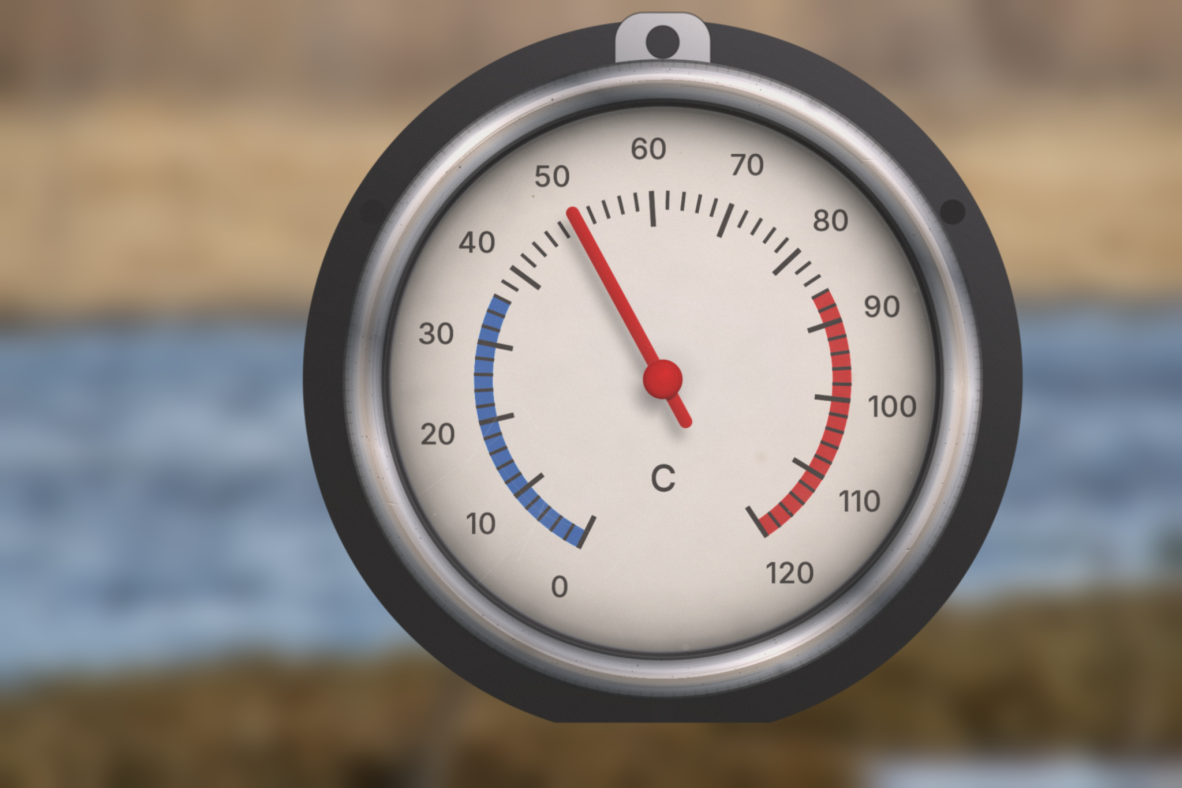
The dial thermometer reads {"value": 50, "unit": "°C"}
